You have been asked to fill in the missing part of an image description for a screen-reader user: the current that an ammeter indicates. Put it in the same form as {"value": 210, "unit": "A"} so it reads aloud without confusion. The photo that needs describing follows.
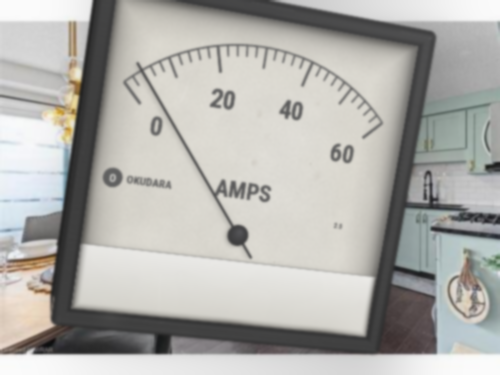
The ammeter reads {"value": 4, "unit": "A"}
